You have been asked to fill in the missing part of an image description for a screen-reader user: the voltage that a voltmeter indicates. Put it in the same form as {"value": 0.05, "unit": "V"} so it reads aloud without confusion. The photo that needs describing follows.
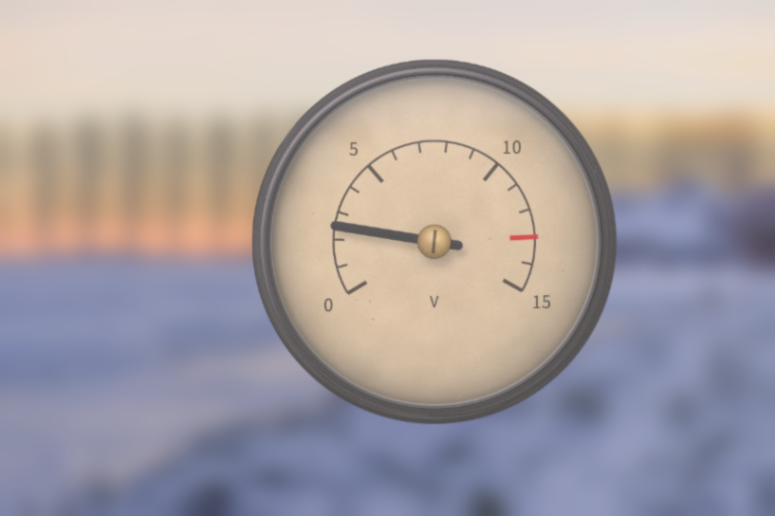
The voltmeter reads {"value": 2.5, "unit": "V"}
